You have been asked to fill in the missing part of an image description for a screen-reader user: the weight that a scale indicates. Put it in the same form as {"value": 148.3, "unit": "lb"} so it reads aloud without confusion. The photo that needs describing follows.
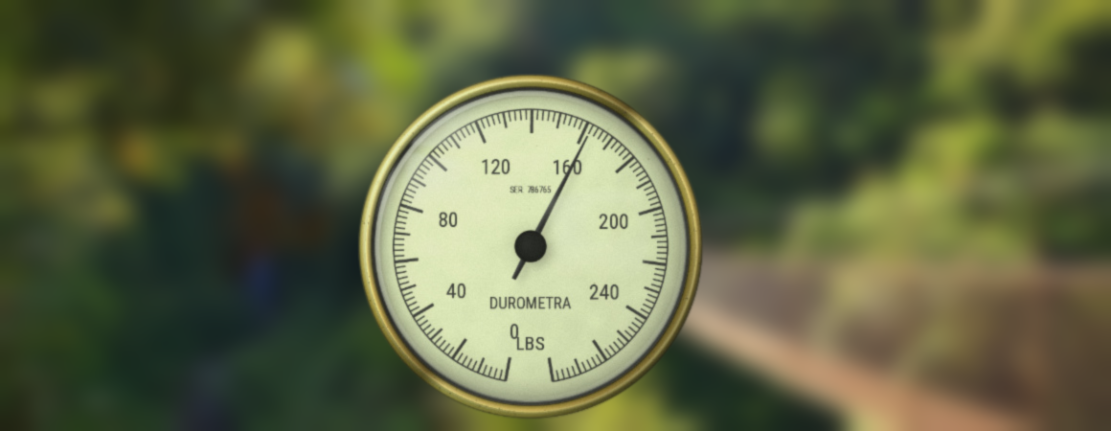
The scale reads {"value": 162, "unit": "lb"}
